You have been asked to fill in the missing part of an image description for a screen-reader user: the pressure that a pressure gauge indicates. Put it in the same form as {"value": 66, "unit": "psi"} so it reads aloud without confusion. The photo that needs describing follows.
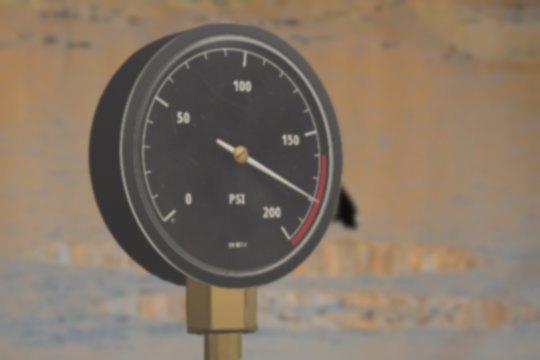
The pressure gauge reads {"value": 180, "unit": "psi"}
